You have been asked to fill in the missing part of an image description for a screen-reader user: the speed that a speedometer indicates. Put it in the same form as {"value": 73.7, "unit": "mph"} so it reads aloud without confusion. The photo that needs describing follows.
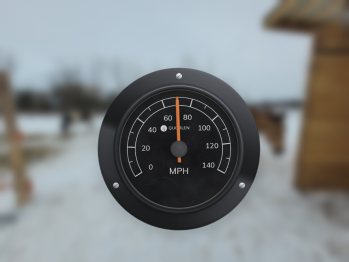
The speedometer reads {"value": 70, "unit": "mph"}
